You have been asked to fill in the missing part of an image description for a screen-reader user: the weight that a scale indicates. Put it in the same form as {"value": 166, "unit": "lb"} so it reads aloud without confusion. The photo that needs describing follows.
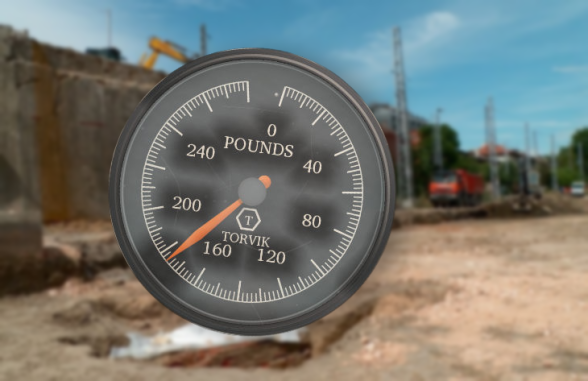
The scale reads {"value": 176, "unit": "lb"}
